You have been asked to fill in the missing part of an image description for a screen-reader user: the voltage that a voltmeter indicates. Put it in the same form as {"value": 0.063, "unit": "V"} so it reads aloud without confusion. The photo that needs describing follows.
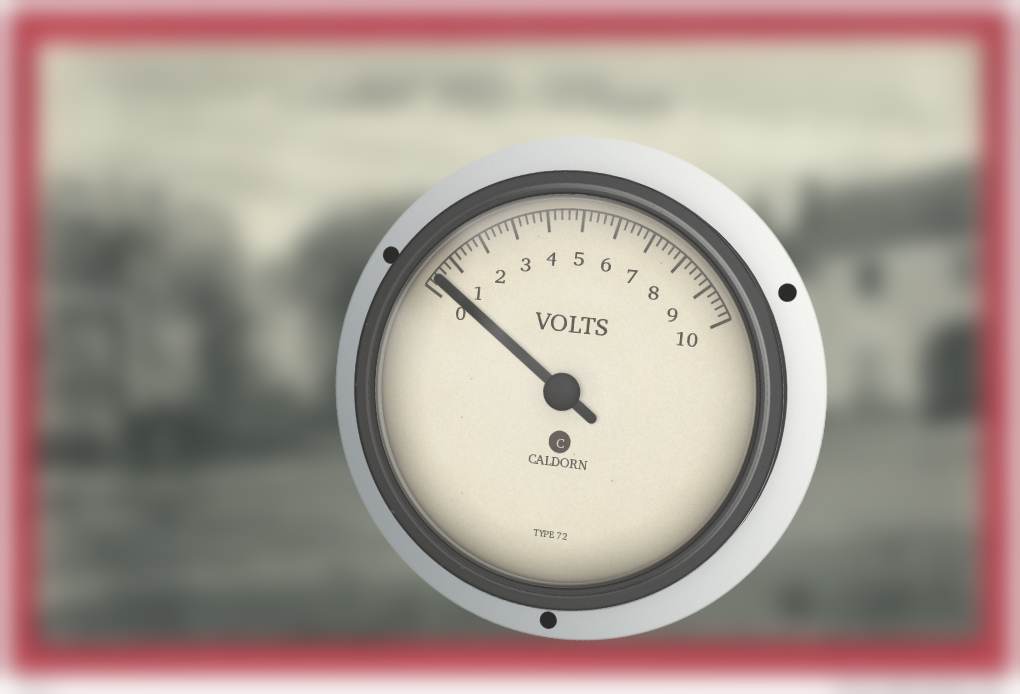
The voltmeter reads {"value": 0.4, "unit": "V"}
